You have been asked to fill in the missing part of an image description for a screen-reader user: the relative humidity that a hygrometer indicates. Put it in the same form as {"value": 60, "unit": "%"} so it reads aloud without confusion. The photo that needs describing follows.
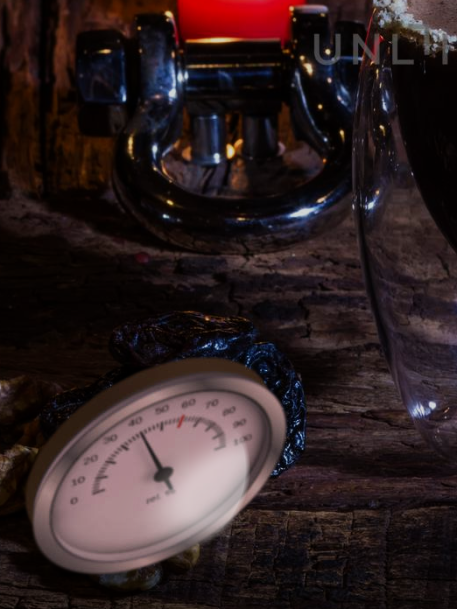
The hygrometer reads {"value": 40, "unit": "%"}
